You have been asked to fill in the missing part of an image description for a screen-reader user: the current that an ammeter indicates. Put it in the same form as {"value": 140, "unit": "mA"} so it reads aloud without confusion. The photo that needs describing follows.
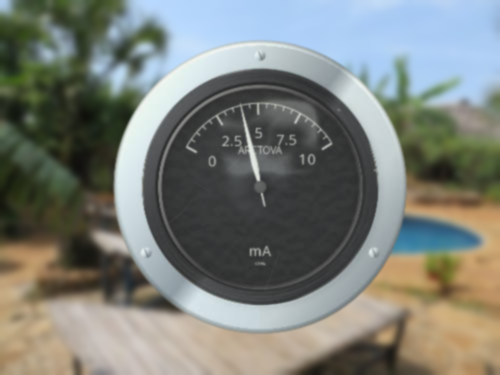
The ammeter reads {"value": 4, "unit": "mA"}
